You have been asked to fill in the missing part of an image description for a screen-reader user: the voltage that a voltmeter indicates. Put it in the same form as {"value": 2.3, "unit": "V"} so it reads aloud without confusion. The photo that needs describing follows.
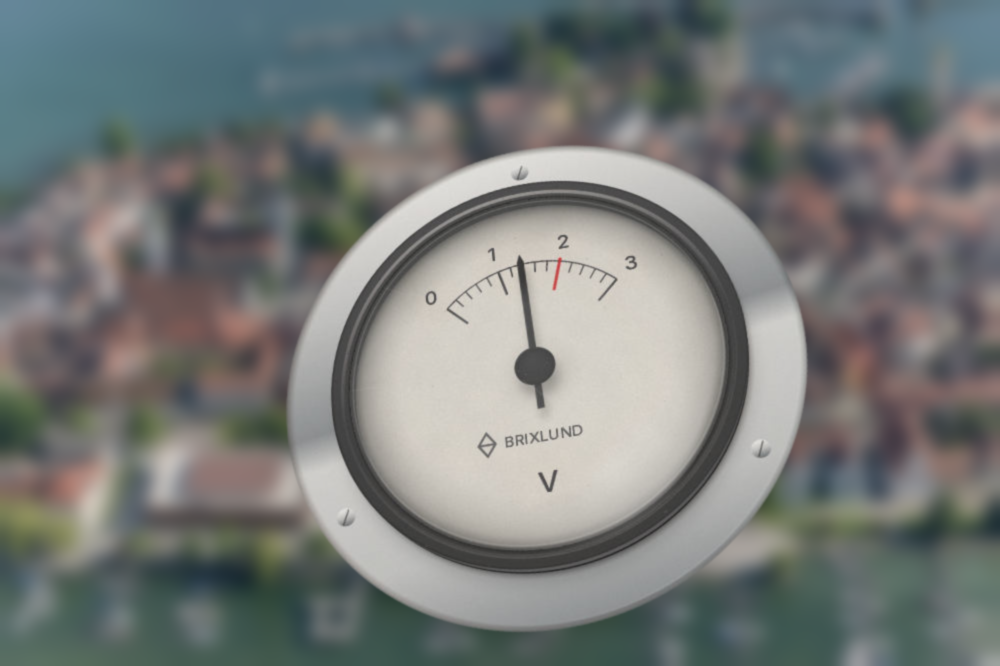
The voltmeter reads {"value": 1.4, "unit": "V"}
